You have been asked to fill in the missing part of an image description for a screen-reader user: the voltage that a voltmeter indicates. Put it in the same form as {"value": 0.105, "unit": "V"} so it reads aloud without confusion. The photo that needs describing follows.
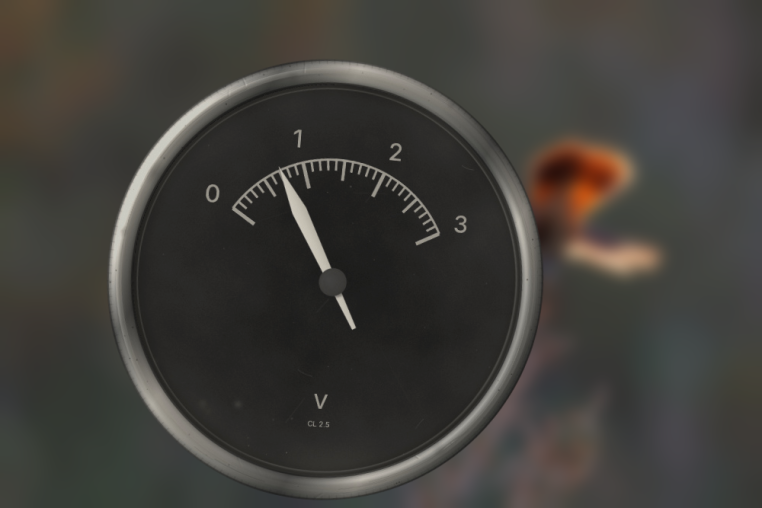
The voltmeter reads {"value": 0.7, "unit": "V"}
